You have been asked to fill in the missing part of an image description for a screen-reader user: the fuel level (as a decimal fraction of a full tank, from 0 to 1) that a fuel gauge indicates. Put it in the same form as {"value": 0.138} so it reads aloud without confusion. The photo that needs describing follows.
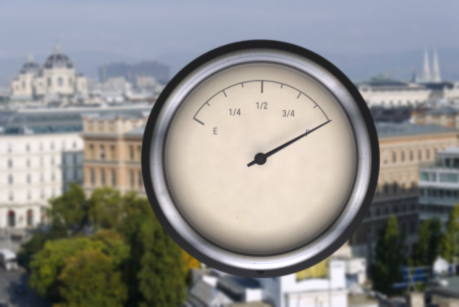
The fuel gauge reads {"value": 1}
